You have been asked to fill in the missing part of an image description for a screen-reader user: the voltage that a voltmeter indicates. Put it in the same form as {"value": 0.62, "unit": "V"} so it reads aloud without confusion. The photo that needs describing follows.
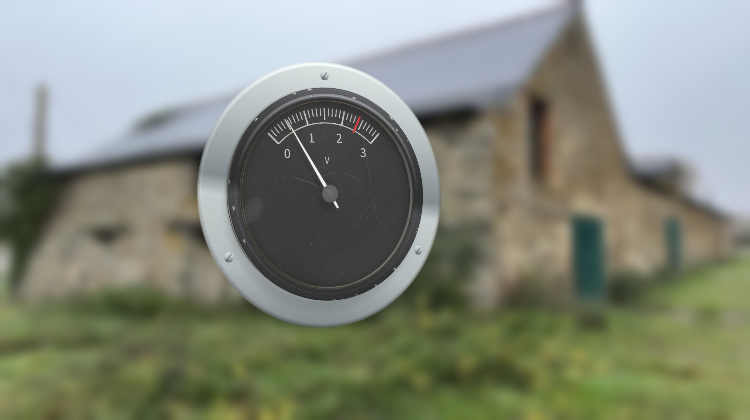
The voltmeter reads {"value": 0.5, "unit": "V"}
